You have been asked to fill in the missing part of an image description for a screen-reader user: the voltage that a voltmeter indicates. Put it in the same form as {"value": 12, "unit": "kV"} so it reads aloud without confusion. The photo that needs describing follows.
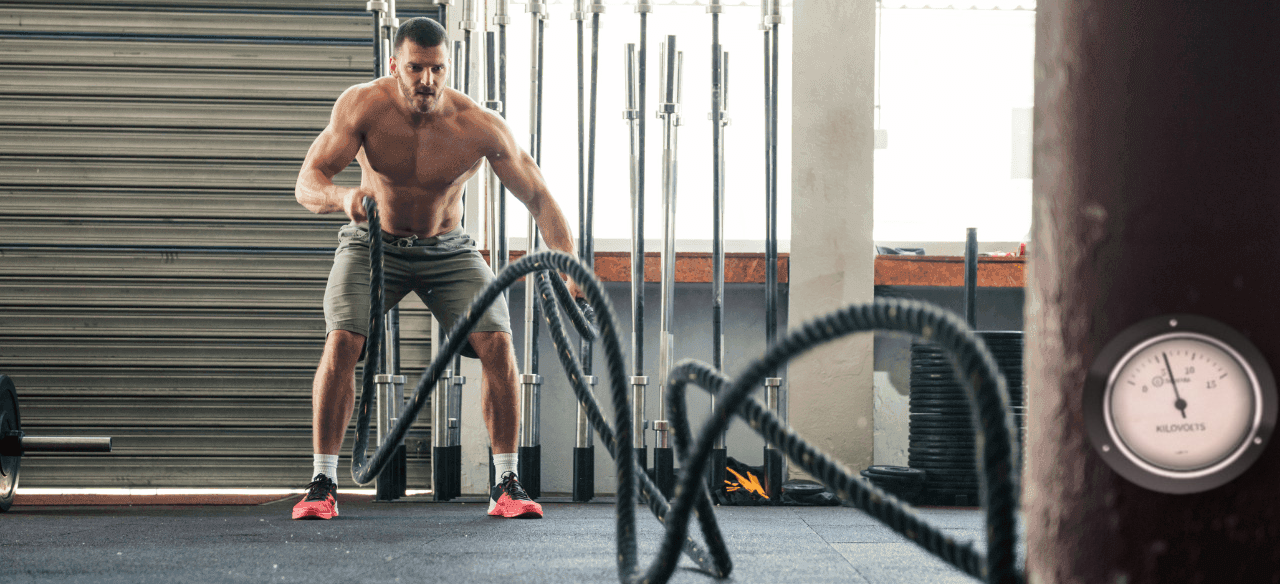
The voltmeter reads {"value": 6, "unit": "kV"}
